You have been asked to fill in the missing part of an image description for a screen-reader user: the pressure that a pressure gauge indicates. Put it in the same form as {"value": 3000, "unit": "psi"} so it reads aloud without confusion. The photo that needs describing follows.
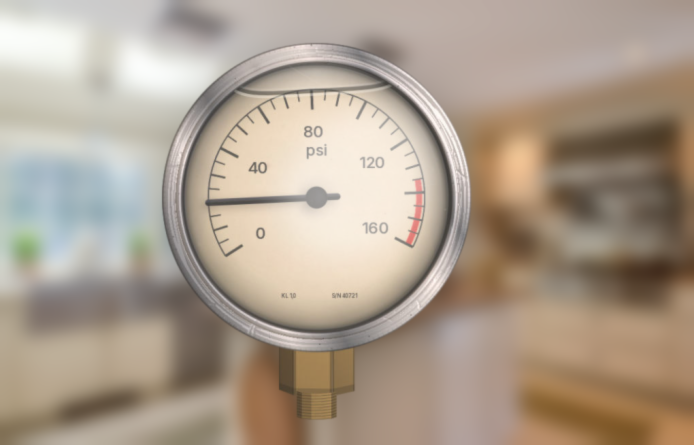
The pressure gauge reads {"value": 20, "unit": "psi"}
